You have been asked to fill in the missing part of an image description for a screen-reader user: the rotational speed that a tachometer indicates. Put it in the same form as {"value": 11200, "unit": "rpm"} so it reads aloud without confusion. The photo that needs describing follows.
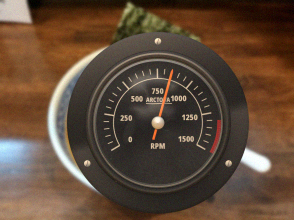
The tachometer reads {"value": 850, "unit": "rpm"}
